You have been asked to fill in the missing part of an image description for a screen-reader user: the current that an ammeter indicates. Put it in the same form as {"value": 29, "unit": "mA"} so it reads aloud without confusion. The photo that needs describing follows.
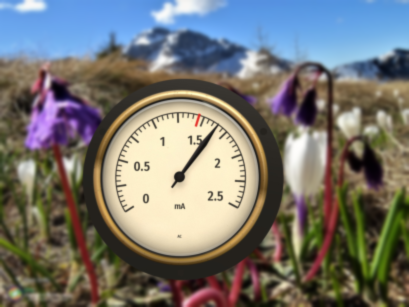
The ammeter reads {"value": 1.65, "unit": "mA"}
